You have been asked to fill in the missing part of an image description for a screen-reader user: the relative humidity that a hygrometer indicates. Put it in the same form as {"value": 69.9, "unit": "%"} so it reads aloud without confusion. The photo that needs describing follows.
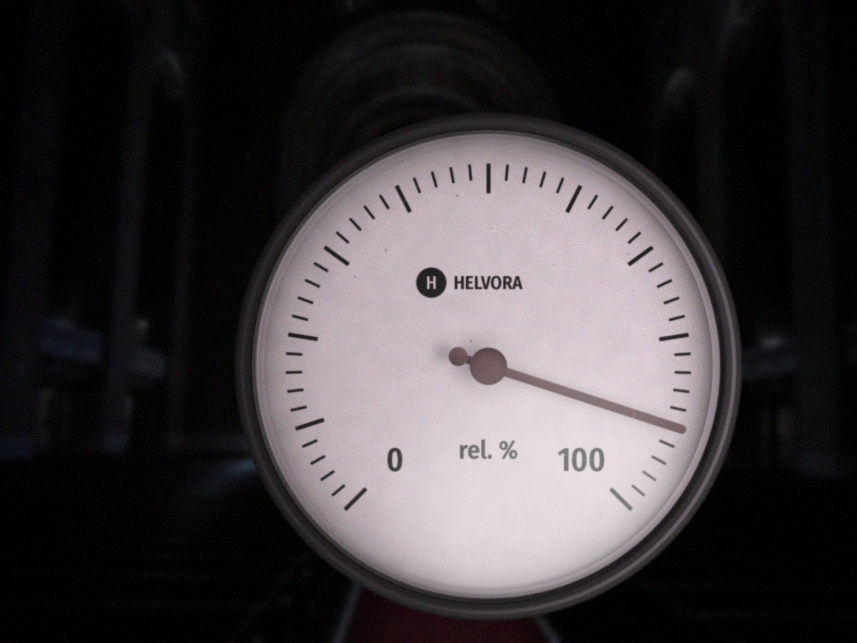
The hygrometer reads {"value": 90, "unit": "%"}
